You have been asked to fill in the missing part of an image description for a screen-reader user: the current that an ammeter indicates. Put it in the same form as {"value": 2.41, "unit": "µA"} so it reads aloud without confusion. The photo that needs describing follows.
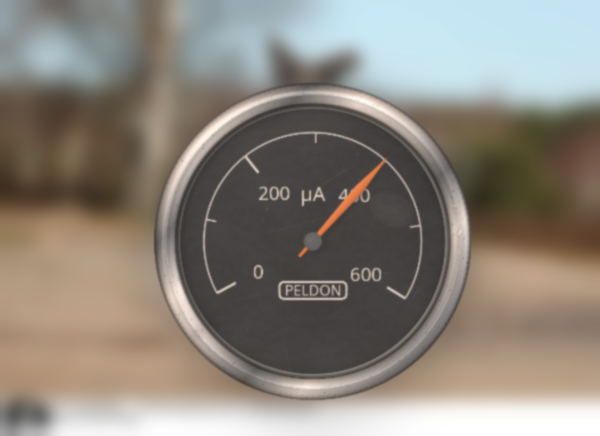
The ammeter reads {"value": 400, "unit": "µA"}
